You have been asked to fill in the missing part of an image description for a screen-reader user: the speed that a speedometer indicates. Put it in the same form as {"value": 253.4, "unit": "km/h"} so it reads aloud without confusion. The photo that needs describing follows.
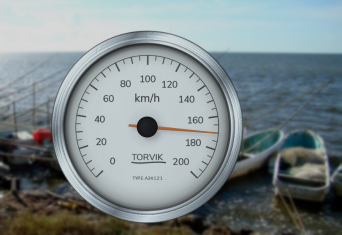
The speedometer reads {"value": 170, "unit": "km/h"}
